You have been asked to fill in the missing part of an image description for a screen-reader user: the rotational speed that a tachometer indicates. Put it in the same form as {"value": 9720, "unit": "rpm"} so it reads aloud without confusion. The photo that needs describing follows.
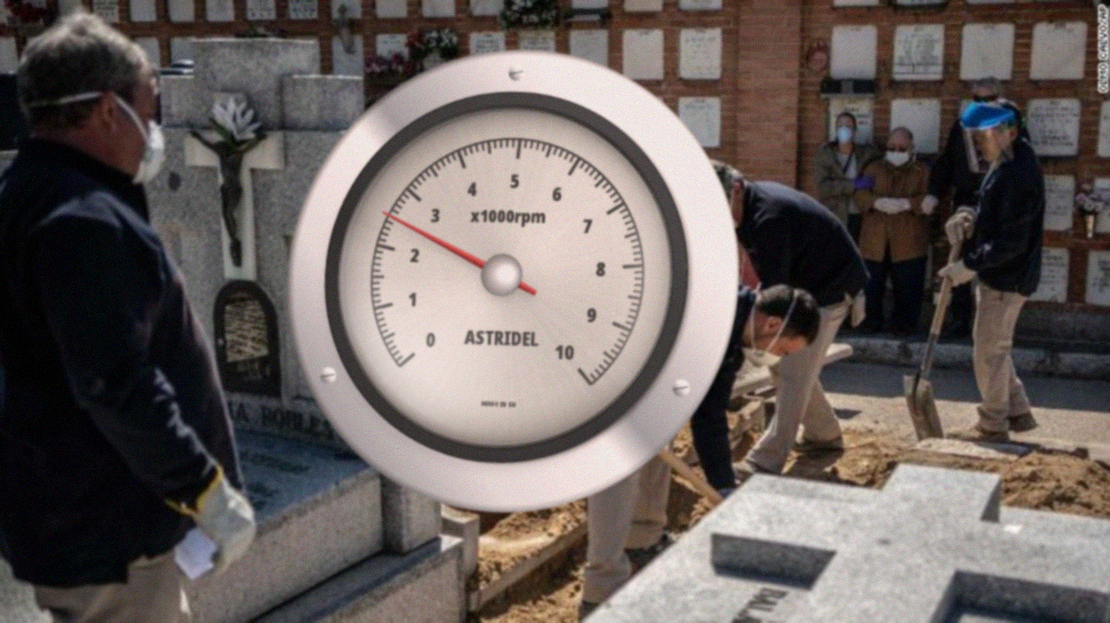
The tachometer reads {"value": 2500, "unit": "rpm"}
